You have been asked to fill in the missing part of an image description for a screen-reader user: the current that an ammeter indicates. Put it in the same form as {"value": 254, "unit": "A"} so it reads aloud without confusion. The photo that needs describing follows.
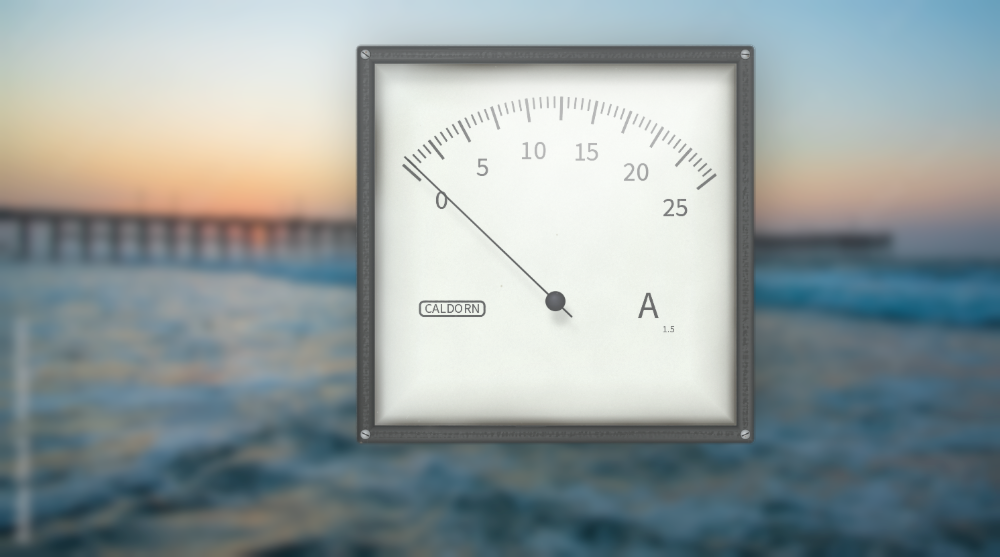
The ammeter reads {"value": 0.5, "unit": "A"}
